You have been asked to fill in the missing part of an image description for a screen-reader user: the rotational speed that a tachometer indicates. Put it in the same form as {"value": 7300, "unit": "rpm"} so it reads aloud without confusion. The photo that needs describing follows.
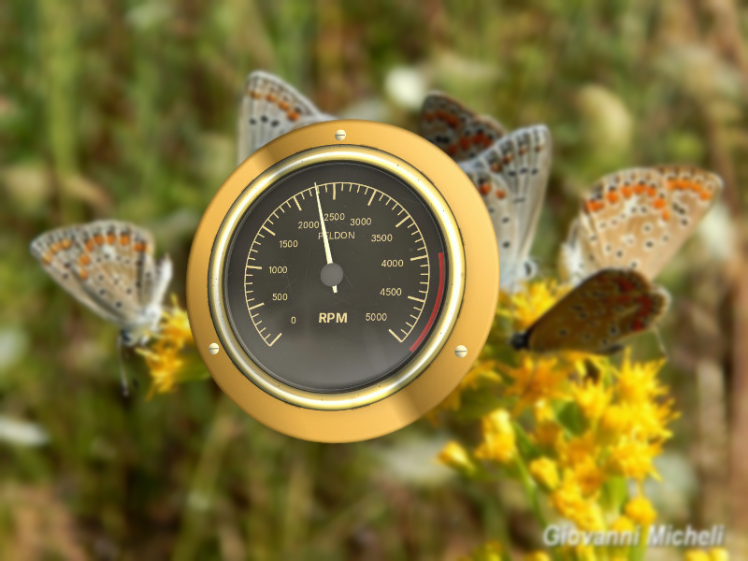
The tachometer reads {"value": 2300, "unit": "rpm"}
